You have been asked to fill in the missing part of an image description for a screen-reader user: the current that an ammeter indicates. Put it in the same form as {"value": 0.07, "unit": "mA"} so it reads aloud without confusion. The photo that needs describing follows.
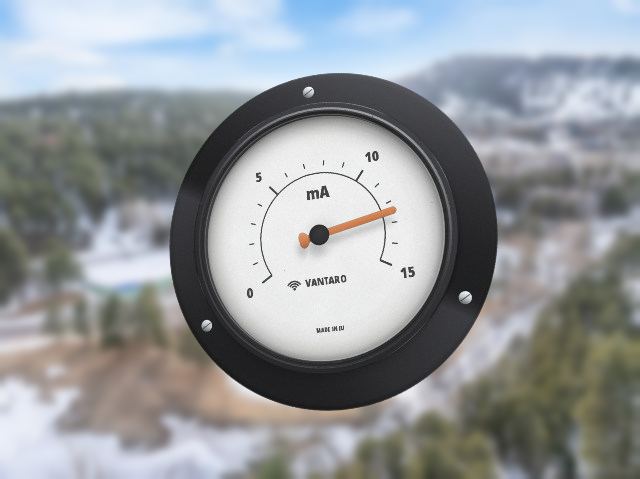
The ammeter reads {"value": 12.5, "unit": "mA"}
